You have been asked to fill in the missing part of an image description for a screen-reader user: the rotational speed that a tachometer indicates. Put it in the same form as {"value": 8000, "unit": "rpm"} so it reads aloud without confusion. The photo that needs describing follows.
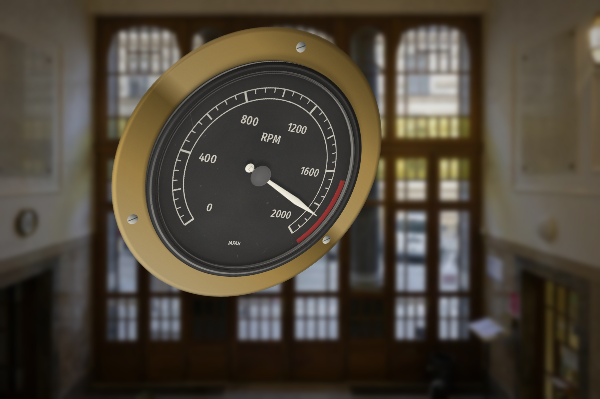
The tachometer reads {"value": 1850, "unit": "rpm"}
